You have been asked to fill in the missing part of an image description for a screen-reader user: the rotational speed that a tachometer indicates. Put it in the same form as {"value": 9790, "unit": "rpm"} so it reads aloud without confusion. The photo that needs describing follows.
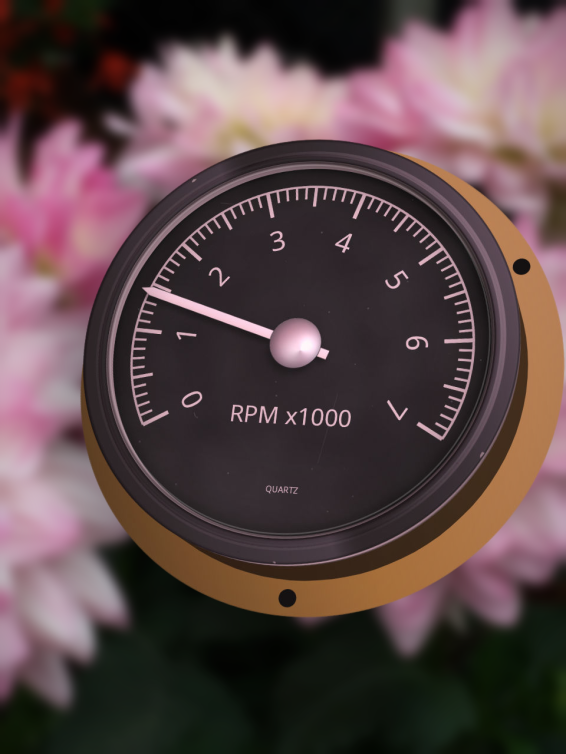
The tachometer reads {"value": 1400, "unit": "rpm"}
